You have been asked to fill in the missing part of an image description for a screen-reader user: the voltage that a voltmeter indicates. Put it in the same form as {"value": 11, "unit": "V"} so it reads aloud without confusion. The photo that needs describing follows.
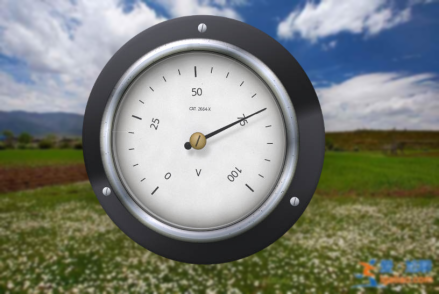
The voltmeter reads {"value": 75, "unit": "V"}
